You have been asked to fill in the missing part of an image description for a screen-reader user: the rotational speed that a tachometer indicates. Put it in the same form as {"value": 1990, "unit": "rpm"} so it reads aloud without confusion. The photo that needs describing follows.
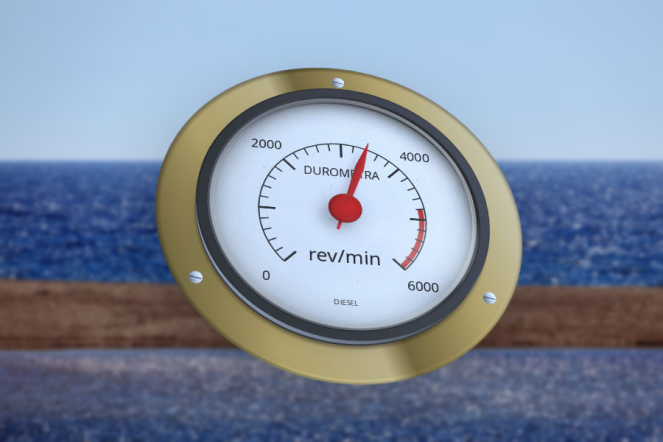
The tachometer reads {"value": 3400, "unit": "rpm"}
